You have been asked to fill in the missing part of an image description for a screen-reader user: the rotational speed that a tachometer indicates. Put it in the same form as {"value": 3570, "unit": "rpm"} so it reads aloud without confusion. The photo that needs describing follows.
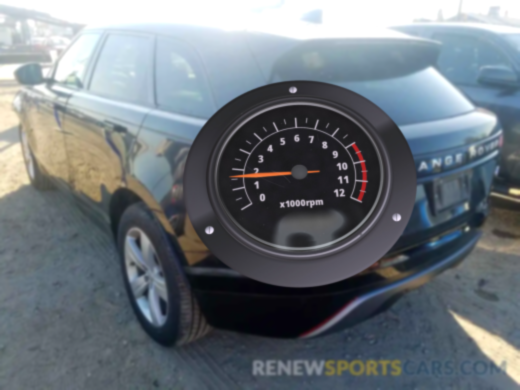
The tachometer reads {"value": 1500, "unit": "rpm"}
